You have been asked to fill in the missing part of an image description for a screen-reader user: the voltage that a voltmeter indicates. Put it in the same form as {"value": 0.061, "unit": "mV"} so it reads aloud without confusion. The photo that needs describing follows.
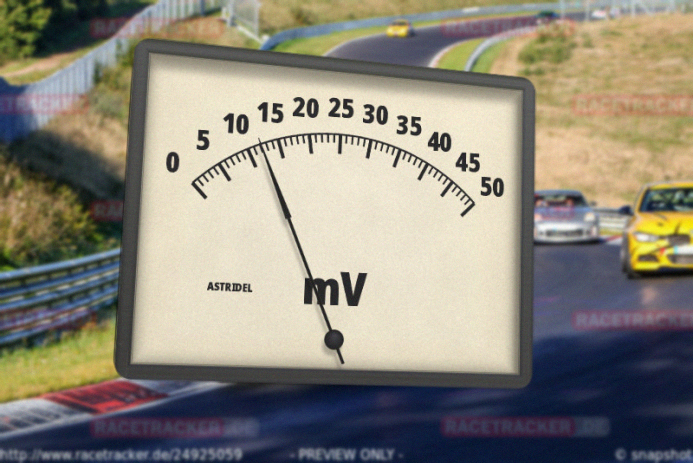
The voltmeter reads {"value": 12, "unit": "mV"}
